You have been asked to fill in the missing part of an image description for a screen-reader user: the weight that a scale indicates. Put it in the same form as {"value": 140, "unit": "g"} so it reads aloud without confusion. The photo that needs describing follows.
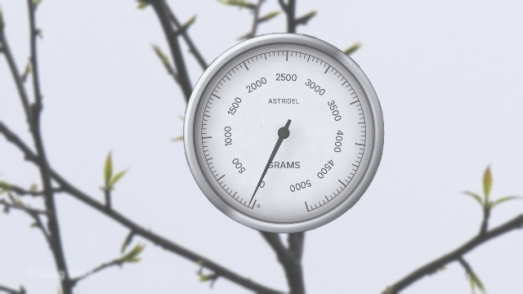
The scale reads {"value": 50, "unit": "g"}
